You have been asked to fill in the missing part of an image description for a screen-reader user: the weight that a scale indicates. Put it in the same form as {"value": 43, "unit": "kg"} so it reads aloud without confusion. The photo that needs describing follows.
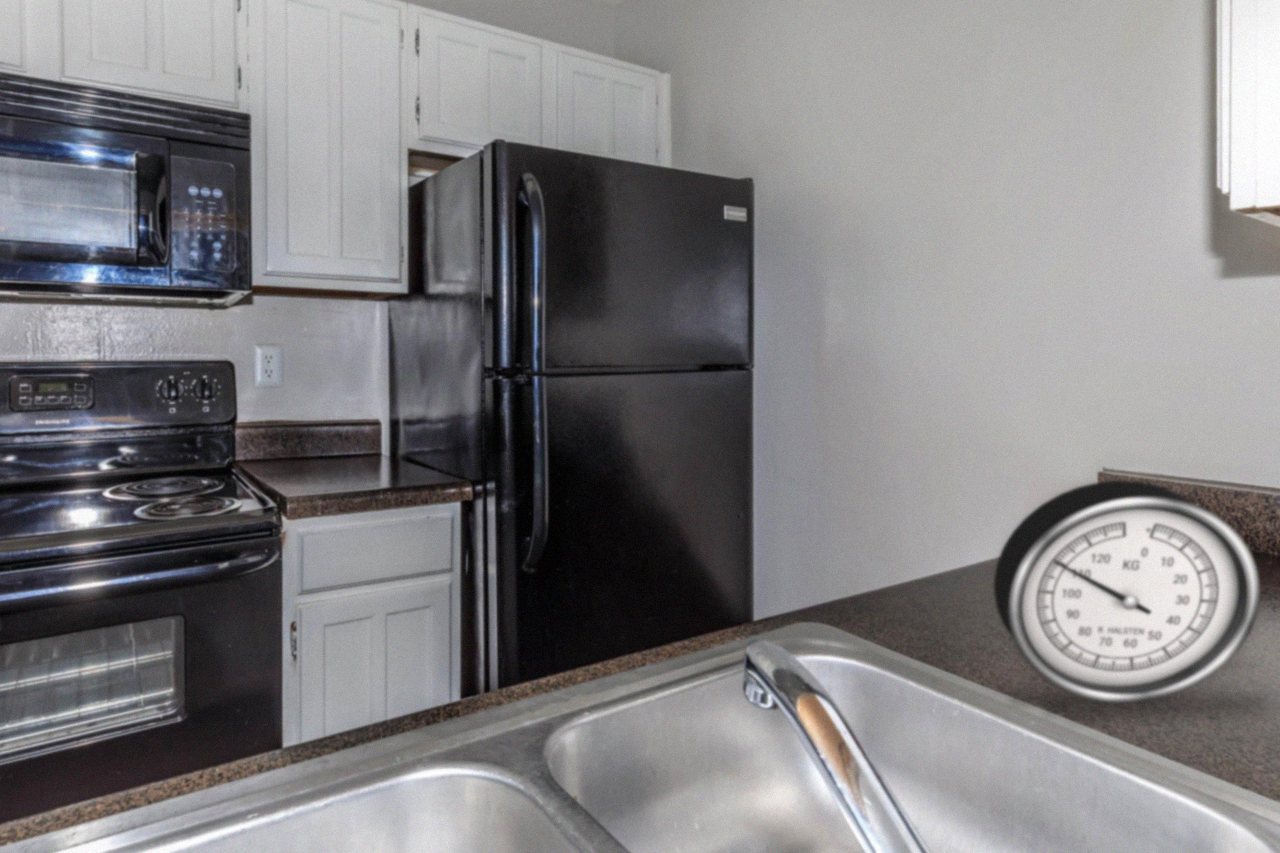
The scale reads {"value": 110, "unit": "kg"}
